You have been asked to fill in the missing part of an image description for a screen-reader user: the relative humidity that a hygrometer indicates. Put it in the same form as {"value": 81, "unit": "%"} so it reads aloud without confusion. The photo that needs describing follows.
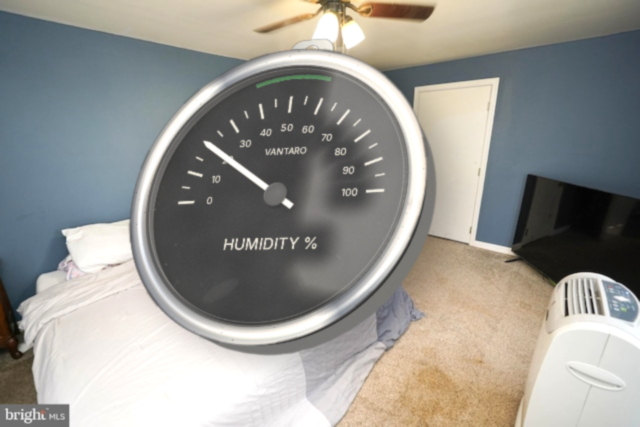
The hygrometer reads {"value": 20, "unit": "%"}
